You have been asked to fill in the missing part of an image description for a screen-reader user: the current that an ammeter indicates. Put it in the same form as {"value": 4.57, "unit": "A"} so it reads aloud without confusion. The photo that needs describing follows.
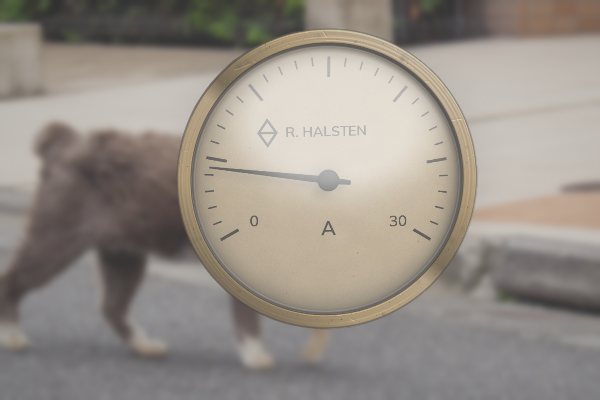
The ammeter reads {"value": 4.5, "unit": "A"}
